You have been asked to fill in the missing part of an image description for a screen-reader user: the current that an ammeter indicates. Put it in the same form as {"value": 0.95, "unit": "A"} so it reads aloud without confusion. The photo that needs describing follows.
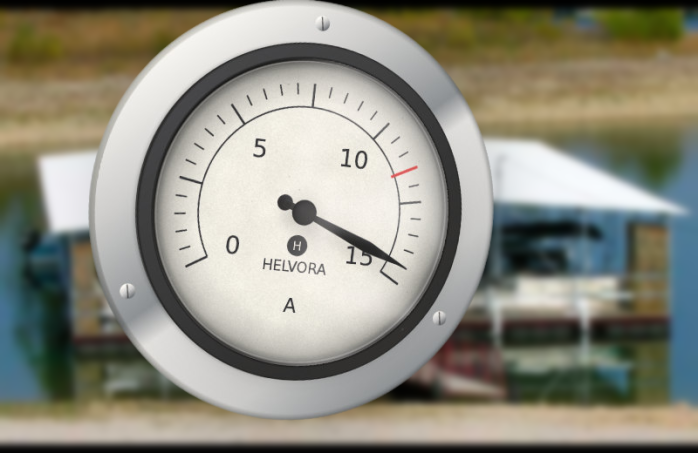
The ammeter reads {"value": 14.5, "unit": "A"}
